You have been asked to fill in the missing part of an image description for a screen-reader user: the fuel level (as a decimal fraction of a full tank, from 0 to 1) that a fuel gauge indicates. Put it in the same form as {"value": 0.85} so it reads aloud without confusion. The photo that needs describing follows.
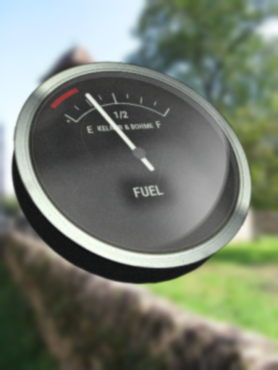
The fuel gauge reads {"value": 0.25}
